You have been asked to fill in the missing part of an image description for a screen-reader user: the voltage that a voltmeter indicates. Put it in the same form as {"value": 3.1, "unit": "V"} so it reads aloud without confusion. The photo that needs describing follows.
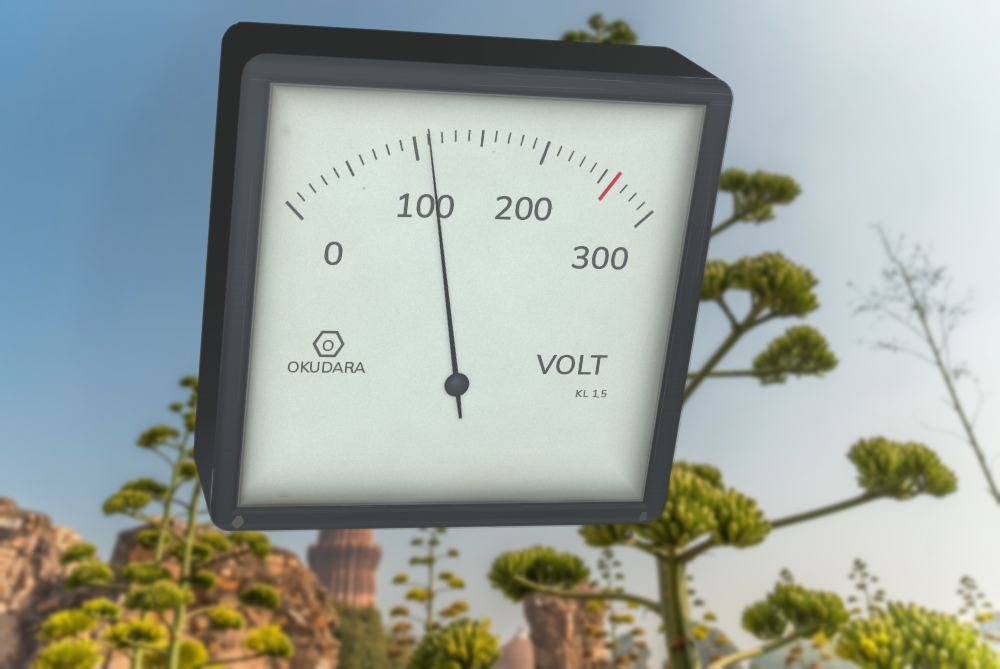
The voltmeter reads {"value": 110, "unit": "V"}
